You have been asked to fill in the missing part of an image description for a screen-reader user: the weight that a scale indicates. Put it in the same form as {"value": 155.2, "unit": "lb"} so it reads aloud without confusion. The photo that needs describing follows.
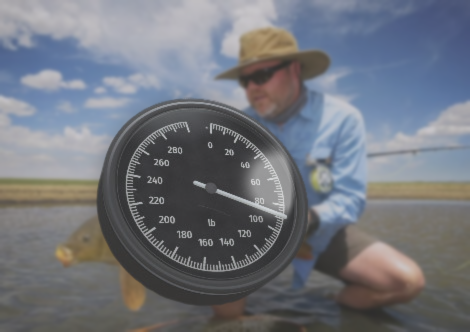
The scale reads {"value": 90, "unit": "lb"}
